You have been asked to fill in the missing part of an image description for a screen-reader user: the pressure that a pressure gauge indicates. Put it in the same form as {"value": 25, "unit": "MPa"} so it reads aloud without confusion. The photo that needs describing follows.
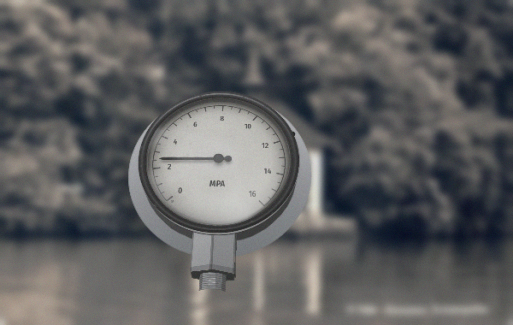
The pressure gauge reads {"value": 2.5, "unit": "MPa"}
